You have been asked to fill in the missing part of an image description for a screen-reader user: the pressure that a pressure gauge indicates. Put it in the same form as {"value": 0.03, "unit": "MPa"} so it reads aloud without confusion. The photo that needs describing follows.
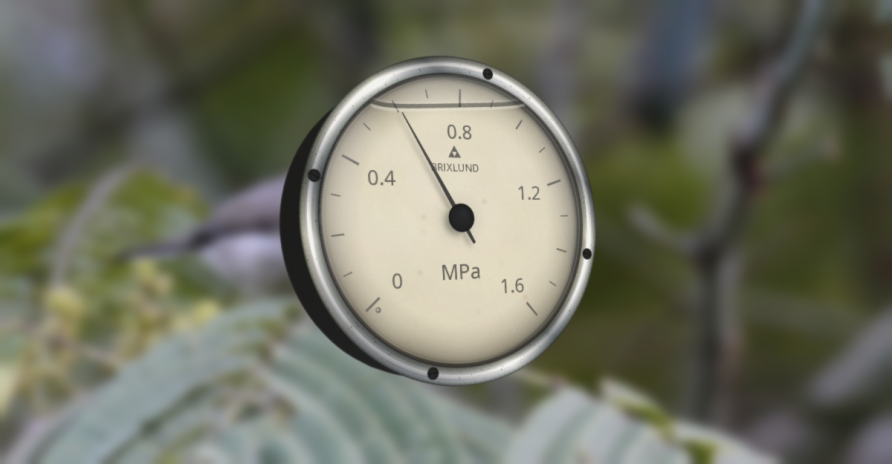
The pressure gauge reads {"value": 0.6, "unit": "MPa"}
